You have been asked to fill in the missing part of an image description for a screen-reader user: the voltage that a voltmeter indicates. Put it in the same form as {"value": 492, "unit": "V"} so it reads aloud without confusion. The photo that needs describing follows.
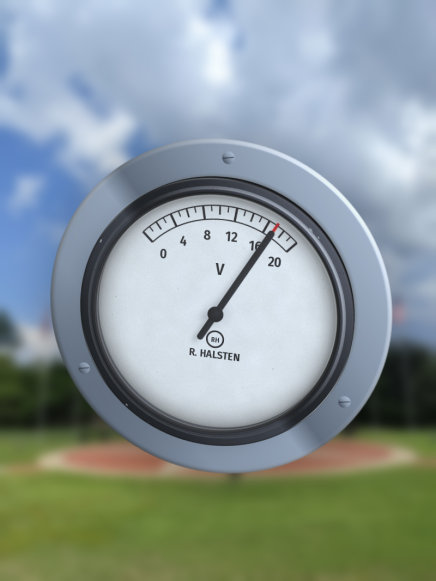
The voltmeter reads {"value": 17, "unit": "V"}
